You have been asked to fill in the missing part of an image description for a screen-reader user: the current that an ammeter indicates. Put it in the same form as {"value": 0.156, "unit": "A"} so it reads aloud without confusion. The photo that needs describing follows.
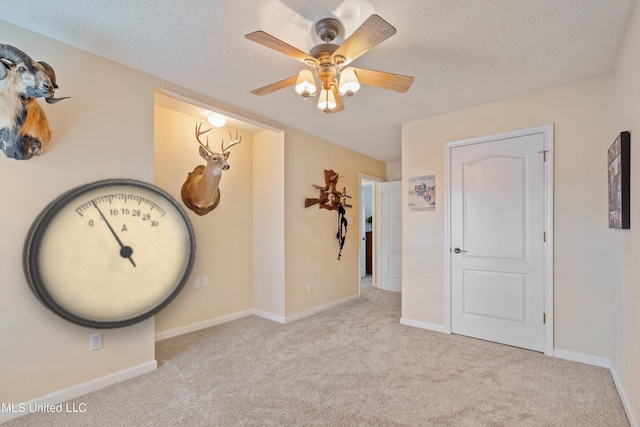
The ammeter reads {"value": 5, "unit": "A"}
